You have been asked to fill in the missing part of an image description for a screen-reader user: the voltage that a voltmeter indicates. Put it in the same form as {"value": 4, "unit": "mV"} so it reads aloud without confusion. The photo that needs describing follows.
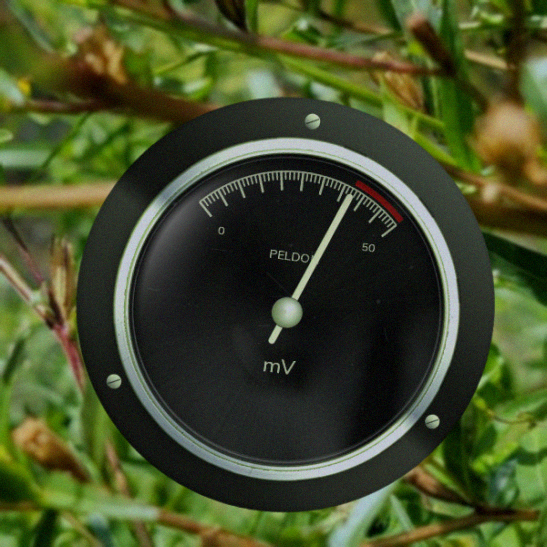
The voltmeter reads {"value": 37, "unit": "mV"}
